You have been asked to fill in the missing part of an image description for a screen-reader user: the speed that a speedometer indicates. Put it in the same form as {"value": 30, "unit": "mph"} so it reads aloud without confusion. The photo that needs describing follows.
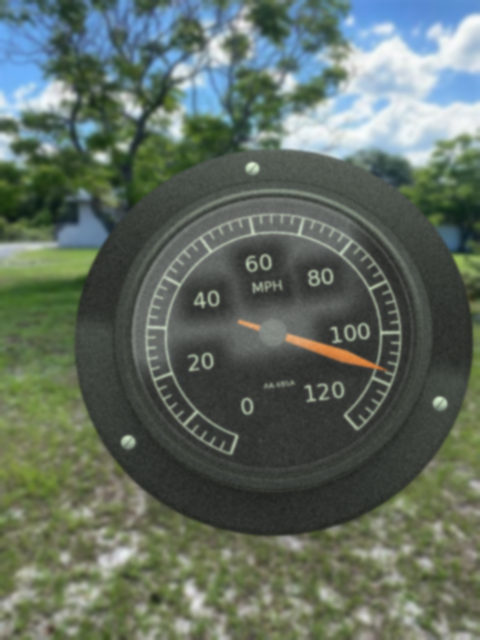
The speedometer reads {"value": 108, "unit": "mph"}
